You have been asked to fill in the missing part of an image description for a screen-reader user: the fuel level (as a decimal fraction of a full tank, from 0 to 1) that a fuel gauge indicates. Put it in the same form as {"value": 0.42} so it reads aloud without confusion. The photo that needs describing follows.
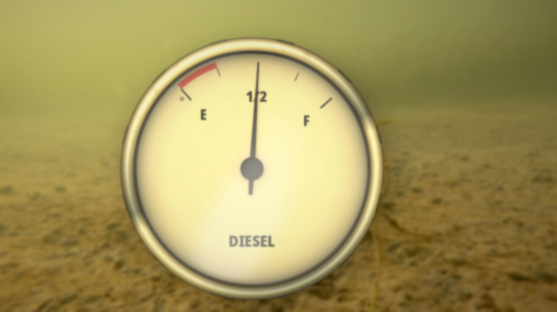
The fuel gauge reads {"value": 0.5}
